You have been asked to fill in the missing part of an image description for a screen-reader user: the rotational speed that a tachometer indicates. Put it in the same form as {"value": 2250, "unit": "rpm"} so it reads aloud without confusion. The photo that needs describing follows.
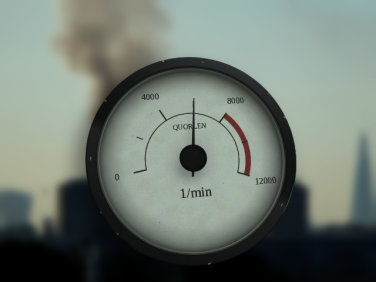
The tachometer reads {"value": 6000, "unit": "rpm"}
